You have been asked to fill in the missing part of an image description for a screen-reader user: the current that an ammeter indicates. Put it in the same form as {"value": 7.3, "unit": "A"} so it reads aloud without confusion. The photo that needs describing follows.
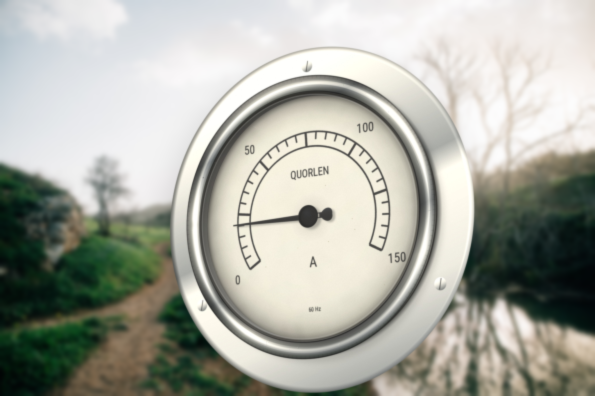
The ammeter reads {"value": 20, "unit": "A"}
